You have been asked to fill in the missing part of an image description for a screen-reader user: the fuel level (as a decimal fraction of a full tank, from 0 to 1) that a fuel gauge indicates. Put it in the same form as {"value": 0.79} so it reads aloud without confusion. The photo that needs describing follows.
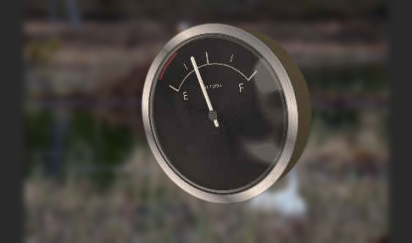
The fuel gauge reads {"value": 0.375}
